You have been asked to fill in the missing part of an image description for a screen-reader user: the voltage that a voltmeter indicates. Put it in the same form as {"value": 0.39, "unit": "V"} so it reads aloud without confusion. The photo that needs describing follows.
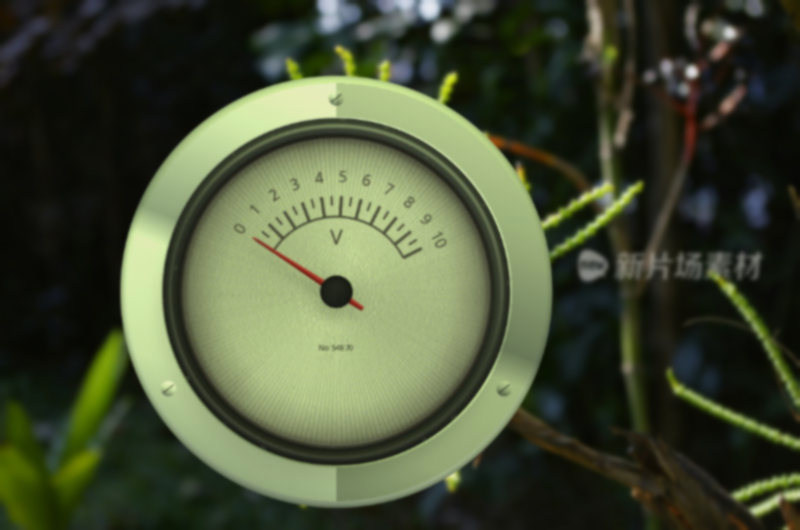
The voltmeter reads {"value": 0, "unit": "V"}
